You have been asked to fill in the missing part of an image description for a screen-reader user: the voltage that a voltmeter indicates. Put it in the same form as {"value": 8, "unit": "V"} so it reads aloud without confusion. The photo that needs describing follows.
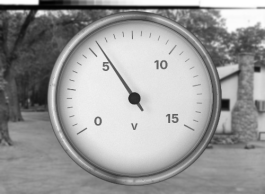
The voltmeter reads {"value": 5.5, "unit": "V"}
